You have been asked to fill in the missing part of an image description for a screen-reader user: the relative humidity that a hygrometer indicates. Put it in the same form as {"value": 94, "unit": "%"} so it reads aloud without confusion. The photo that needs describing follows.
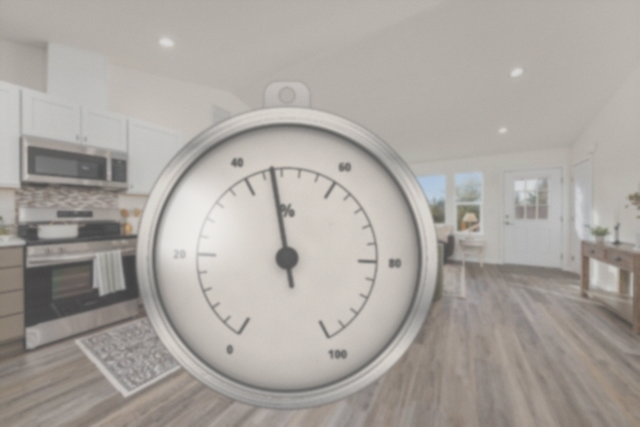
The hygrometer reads {"value": 46, "unit": "%"}
